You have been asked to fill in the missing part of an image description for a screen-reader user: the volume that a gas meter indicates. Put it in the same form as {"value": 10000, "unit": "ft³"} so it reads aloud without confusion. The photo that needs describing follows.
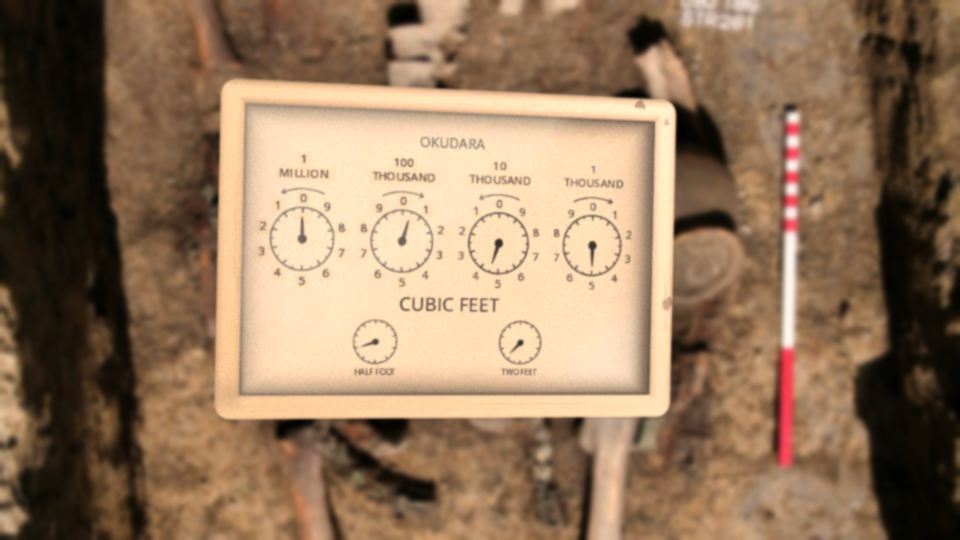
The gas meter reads {"value": 4500, "unit": "ft³"}
